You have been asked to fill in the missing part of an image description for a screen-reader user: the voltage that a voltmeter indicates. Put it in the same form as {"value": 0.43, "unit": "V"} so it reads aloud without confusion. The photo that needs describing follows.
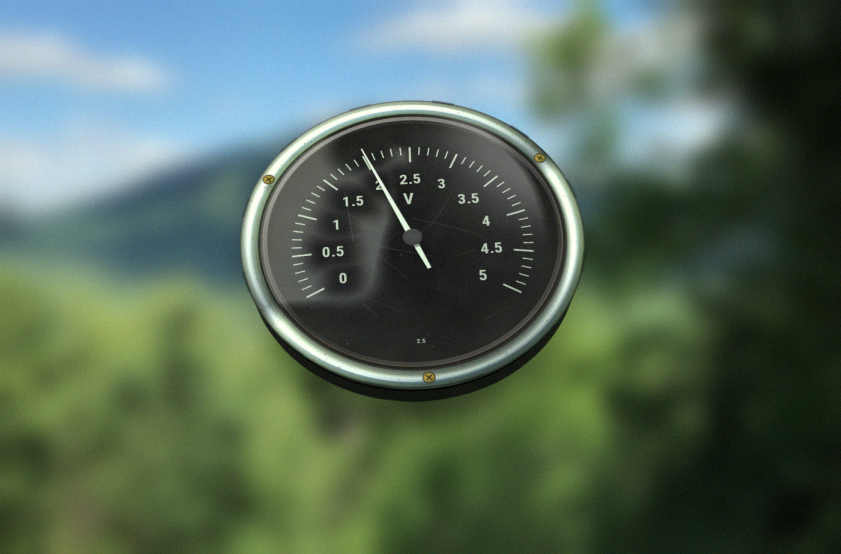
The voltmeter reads {"value": 2, "unit": "V"}
